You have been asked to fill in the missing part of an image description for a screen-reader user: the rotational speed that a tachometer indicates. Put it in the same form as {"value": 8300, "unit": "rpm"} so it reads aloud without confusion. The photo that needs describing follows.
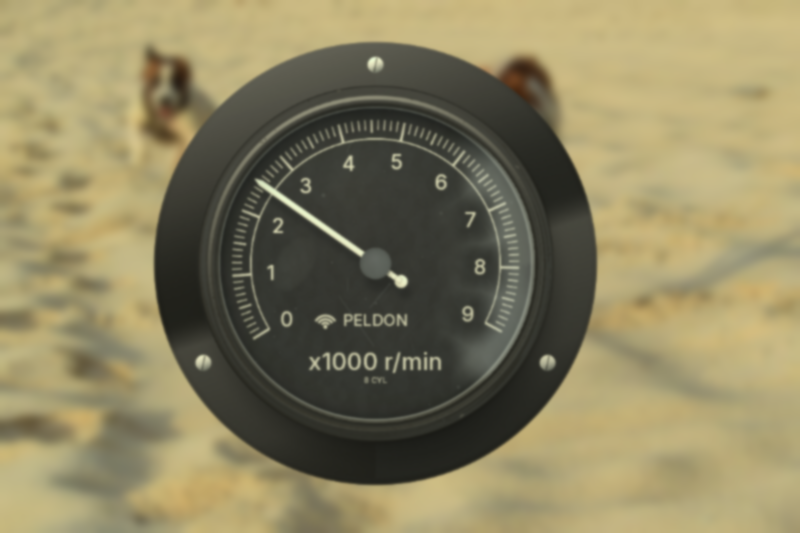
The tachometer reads {"value": 2500, "unit": "rpm"}
